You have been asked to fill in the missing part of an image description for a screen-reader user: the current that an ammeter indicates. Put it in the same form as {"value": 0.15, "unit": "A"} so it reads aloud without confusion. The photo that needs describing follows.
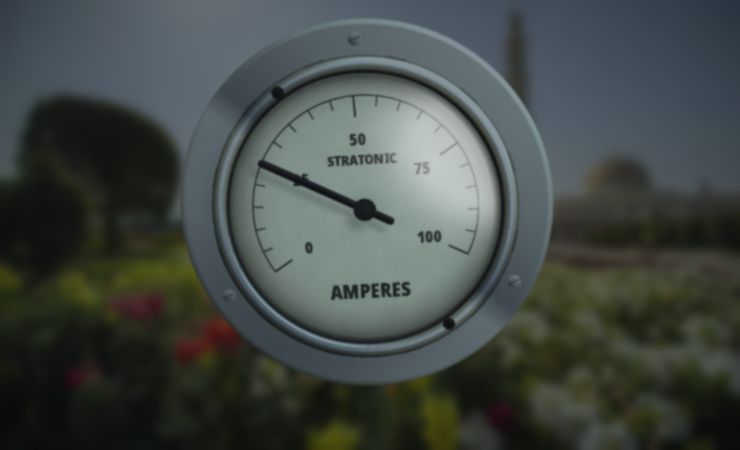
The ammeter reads {"value": 25, "unit": "A"}
